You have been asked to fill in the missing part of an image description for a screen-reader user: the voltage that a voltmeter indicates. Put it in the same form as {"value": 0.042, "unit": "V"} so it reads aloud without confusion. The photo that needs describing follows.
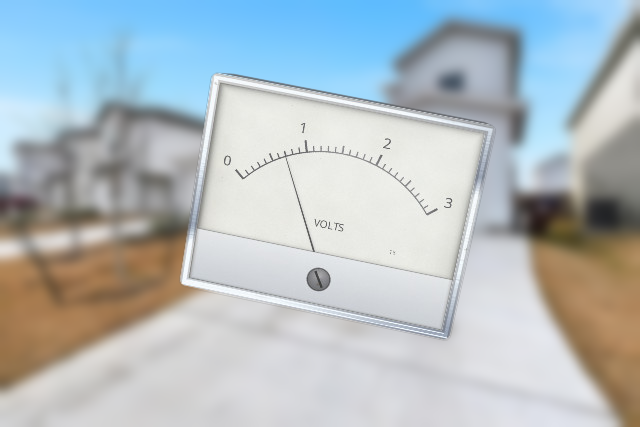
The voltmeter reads {"value": 0.7, "unit": "V"}
